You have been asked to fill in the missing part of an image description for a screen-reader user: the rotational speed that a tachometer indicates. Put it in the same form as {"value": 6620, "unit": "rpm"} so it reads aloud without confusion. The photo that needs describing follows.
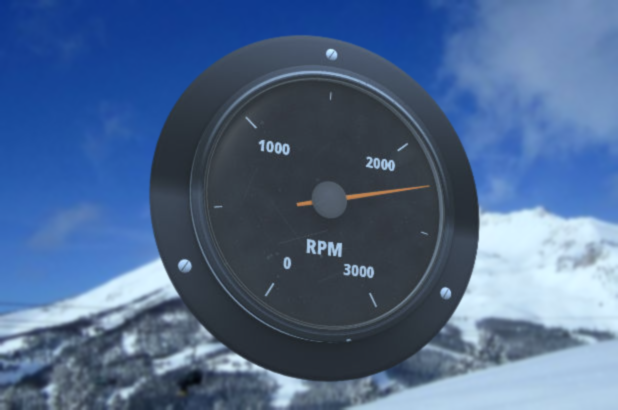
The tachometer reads {"value": 2250, "unit": "rpm"}
